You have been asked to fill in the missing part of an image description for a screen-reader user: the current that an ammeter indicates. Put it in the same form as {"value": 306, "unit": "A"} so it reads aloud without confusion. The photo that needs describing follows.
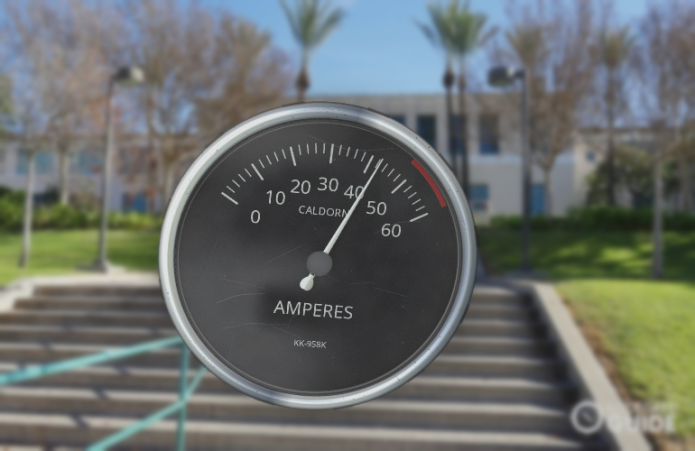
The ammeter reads {"value": 42, "unit": "A"}
